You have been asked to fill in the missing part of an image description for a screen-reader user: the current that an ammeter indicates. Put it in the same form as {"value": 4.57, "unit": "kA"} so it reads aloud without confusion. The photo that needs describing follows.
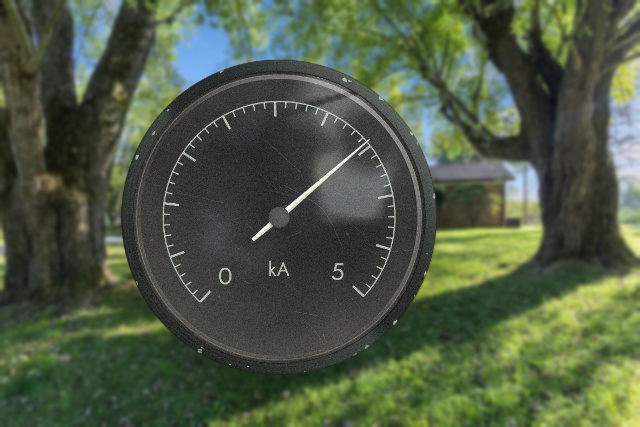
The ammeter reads {"value": 3.45, "unit": "kA"}
